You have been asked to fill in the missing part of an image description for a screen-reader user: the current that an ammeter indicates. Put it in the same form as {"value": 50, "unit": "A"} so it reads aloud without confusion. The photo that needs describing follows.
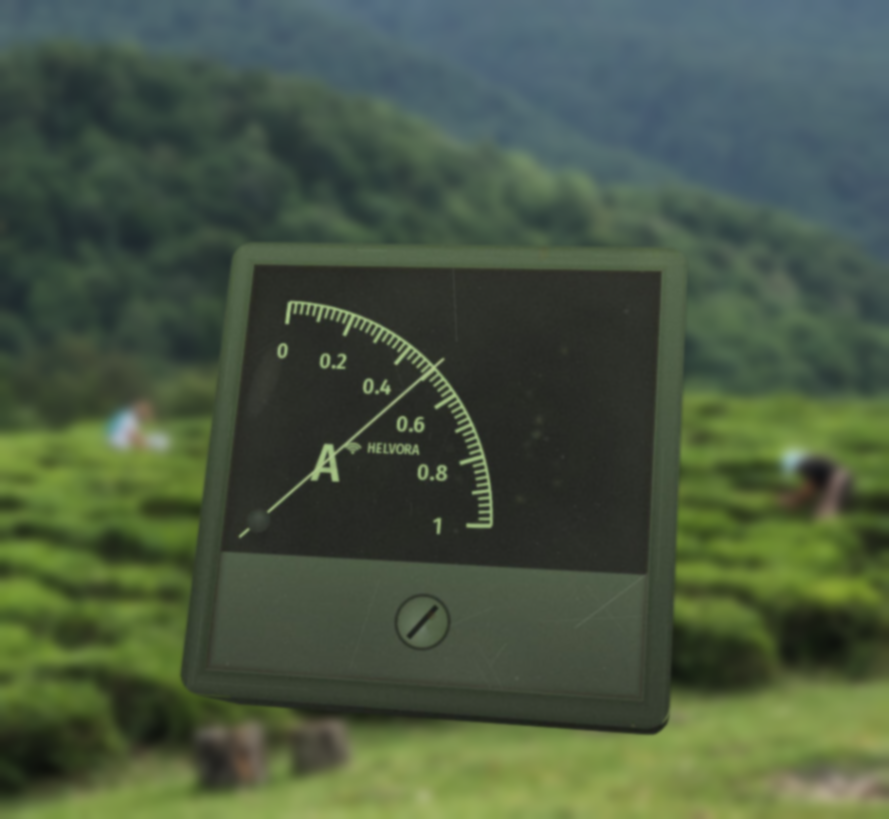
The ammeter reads {"value": 0.5, "unit": "A"}
